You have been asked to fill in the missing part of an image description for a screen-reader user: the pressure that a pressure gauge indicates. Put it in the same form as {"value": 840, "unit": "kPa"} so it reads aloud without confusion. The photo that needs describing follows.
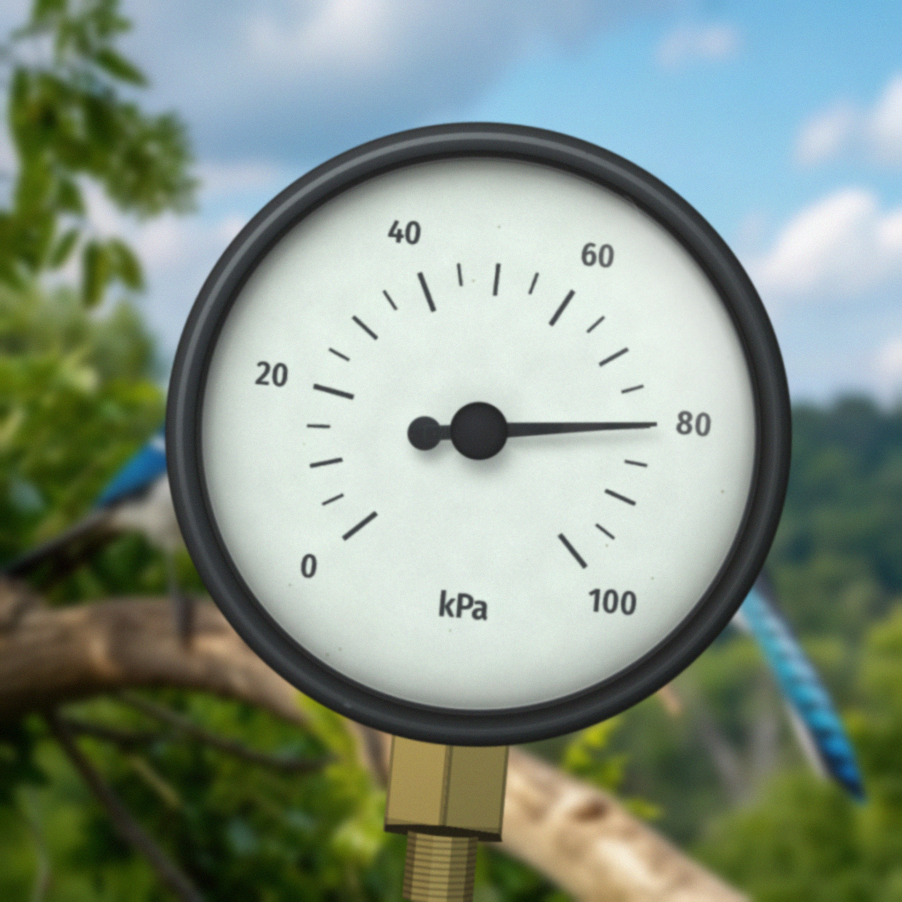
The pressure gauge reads {"value": 80, "unit": "kPa"}
